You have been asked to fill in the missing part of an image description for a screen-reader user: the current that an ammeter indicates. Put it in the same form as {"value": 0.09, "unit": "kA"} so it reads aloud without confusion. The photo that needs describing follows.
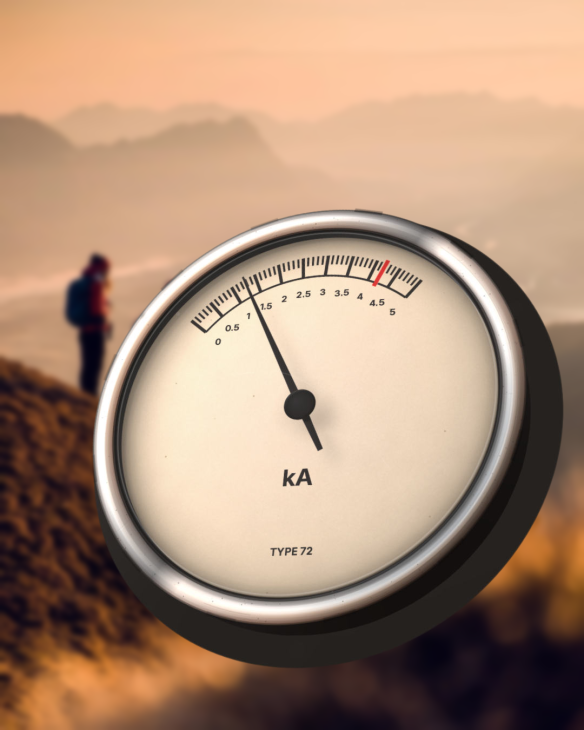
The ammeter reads {"value": 1.3, "unit": "kA"}
